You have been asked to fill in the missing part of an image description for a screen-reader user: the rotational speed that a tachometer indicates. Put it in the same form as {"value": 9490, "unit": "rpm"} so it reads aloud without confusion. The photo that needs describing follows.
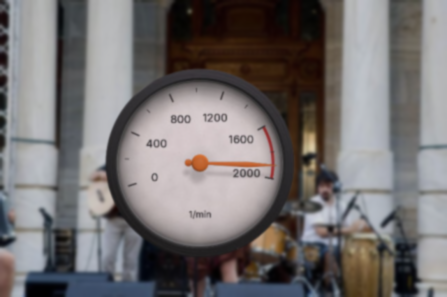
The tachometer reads {"value": 1900, "unit": "rpm"}
